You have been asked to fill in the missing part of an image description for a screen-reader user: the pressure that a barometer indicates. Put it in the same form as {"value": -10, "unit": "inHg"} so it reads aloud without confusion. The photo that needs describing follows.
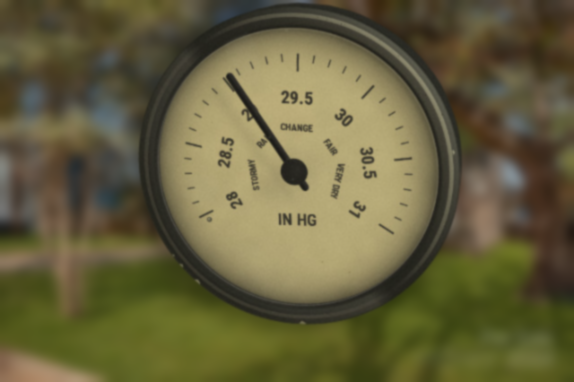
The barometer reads {"value": 29.05, "unit": "inHg"}
